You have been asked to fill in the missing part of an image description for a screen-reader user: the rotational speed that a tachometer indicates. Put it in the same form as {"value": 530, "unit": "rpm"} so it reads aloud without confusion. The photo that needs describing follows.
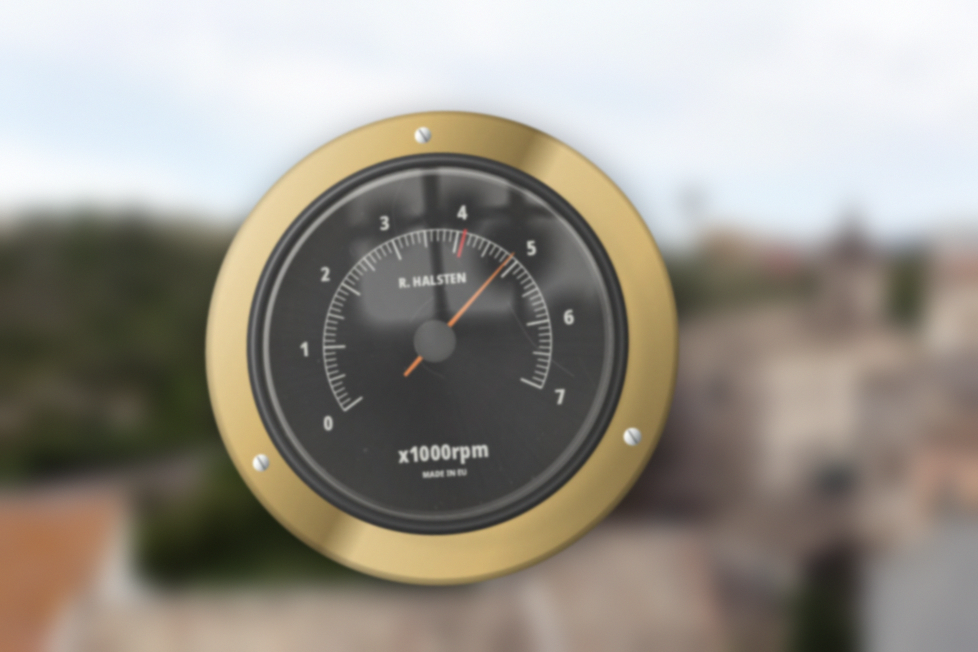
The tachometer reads {"value": 4900, "unit": "rpm"}
